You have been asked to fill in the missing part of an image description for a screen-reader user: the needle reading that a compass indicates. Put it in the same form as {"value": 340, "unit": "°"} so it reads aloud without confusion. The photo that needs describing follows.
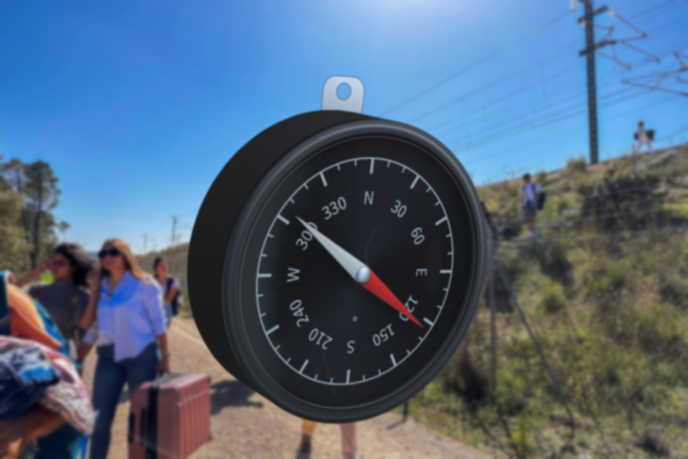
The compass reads {"value": 125, "unit": "°"}
